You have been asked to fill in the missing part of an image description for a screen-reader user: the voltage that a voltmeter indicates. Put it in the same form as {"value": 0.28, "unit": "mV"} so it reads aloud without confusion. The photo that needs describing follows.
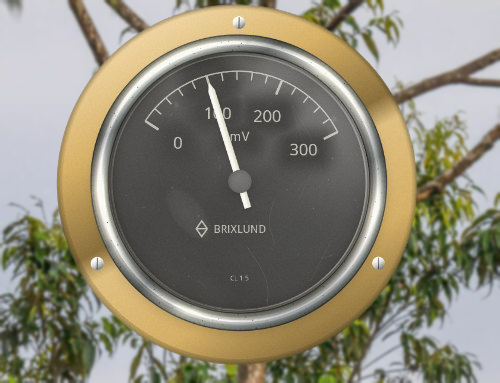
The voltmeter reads {"value": 100, "unit": "mV"}
